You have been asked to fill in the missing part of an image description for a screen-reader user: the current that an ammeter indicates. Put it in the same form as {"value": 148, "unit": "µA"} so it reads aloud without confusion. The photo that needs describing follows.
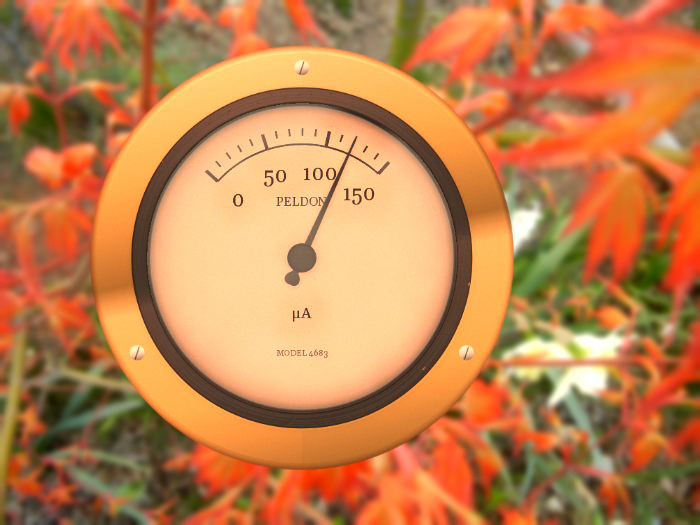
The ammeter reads {"value": 120, "unit": "µA"}
